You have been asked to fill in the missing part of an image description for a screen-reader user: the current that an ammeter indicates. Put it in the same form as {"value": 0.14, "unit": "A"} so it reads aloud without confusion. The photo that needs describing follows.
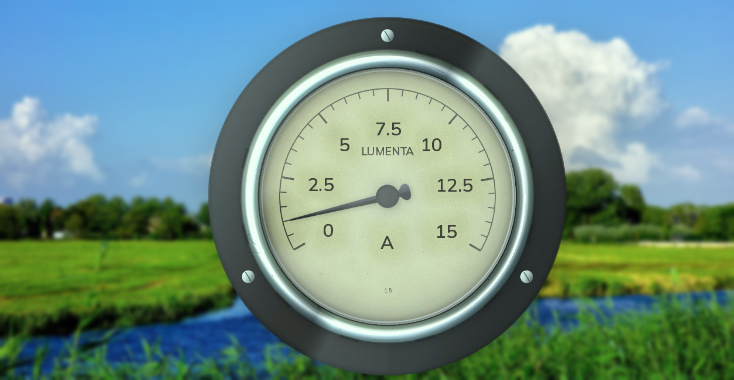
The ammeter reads {"value": 1, "unit": "A"}
